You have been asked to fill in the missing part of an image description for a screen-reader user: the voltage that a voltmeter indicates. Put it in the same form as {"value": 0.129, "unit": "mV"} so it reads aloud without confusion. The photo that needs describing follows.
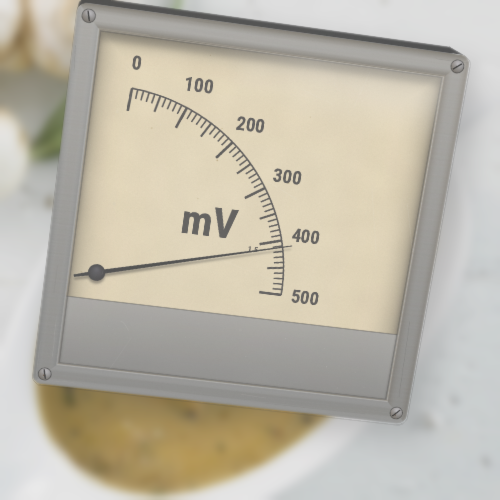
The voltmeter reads {"value": 410, "unit": "mV"}
